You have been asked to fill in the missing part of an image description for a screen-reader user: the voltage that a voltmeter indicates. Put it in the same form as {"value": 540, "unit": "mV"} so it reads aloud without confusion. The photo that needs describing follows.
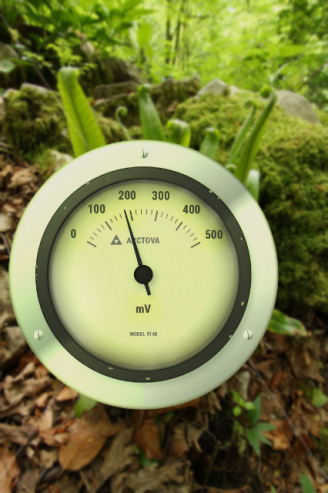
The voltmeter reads {"value": 180, "unit": "mV"}
